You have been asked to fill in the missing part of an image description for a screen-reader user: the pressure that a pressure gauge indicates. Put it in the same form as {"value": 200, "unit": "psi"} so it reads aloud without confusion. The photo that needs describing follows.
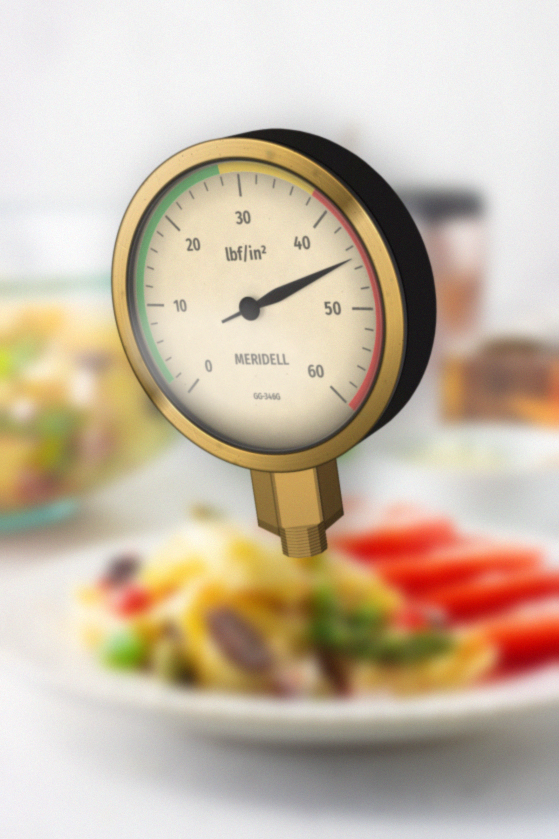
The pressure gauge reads {"value": 45, "unit": "psi"}
